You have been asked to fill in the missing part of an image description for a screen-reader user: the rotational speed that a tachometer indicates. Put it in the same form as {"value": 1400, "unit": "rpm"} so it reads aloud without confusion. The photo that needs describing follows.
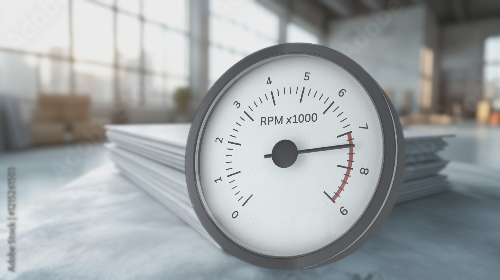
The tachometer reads {"value": 7400, "unit": "rpm"}
